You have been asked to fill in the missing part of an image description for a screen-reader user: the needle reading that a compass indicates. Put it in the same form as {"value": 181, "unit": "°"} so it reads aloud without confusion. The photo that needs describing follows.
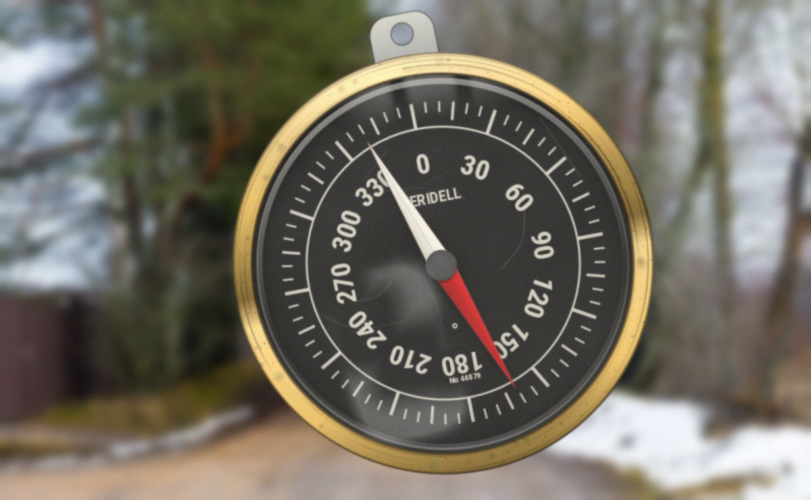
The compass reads {"value": 160, "unit": "°"}
